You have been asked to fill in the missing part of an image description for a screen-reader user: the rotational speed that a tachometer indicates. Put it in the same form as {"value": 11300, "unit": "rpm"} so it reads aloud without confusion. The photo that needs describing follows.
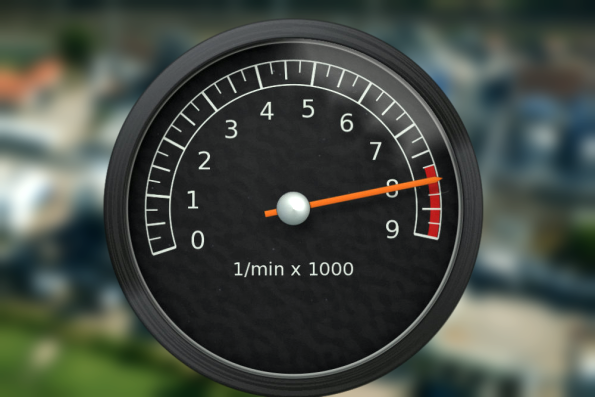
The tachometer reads {"value": 8000, "unit": "rpm"}
